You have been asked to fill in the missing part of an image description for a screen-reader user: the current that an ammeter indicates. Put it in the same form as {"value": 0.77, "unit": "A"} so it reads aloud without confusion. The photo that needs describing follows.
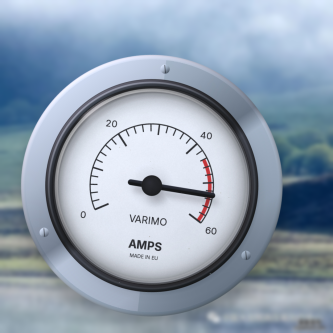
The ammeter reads {"value": 53, "unit": "A"}
